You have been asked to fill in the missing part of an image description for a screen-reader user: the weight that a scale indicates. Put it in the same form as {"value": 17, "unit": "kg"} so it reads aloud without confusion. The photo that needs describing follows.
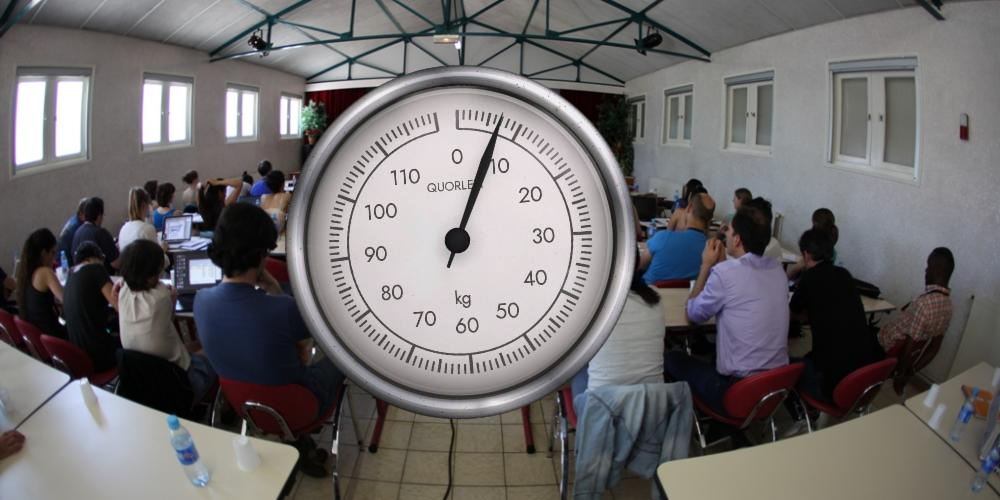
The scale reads {"value": 7, "unit": "kg"}
